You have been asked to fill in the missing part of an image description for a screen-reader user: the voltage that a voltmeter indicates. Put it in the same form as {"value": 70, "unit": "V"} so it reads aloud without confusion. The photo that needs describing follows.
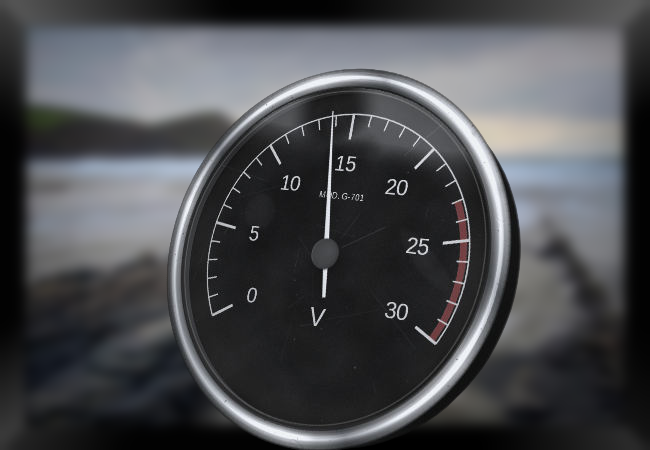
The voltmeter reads {"value": 14, "unit": "V"}
